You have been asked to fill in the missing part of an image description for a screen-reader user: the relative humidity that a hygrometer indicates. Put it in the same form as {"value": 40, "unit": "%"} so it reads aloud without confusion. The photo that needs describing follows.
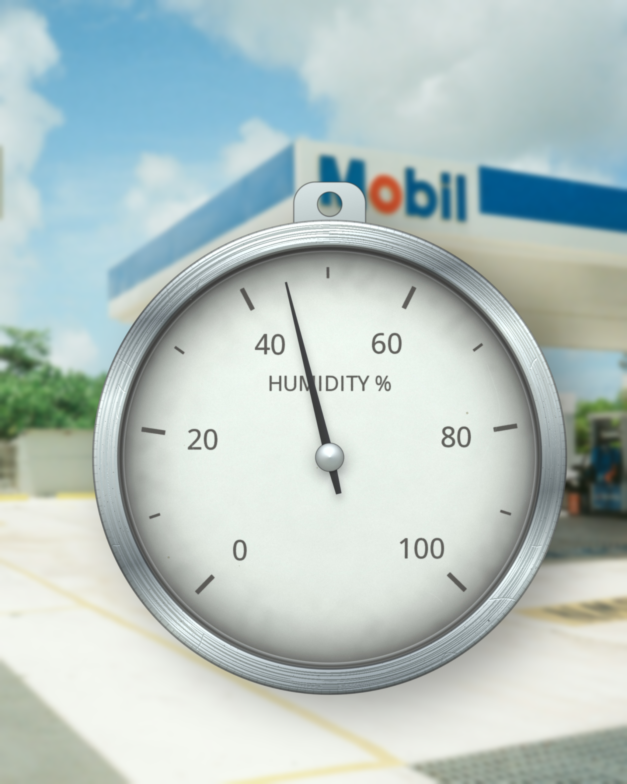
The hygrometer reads {"value": 45, "unit": "%"}
